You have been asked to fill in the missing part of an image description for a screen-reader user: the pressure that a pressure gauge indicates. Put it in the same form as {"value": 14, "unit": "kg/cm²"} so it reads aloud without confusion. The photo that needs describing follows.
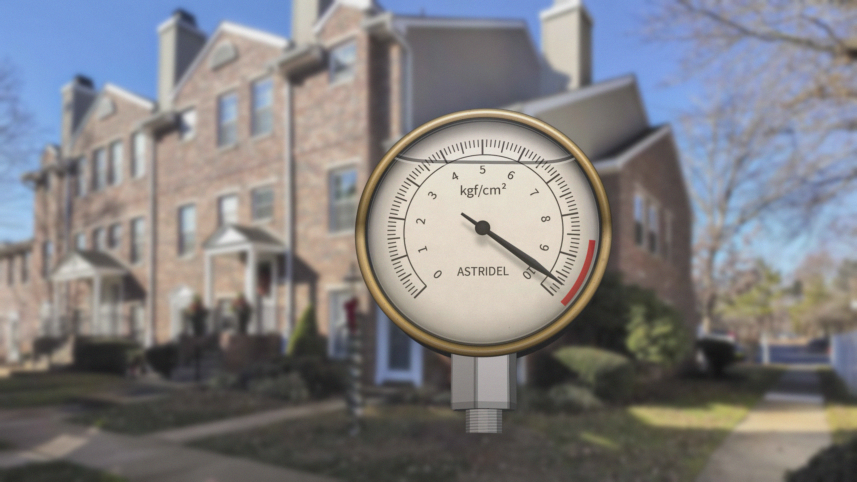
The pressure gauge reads {"value": 9.7, "unit": "kg/cm²"}
